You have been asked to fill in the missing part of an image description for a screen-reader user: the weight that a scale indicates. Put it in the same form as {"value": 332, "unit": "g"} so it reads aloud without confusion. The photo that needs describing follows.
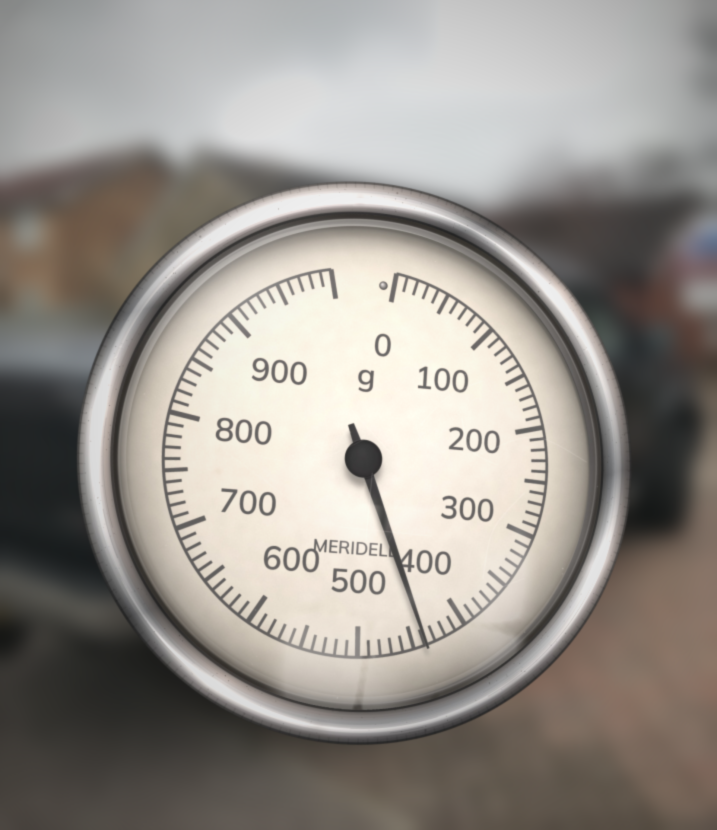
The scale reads {"value": 440, "unit": "g"}
